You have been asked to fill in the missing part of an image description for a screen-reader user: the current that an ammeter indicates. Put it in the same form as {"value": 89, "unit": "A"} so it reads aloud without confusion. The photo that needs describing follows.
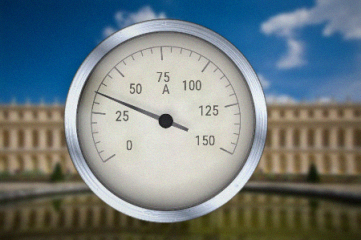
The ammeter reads {"value": 35, "unit": "A"}
